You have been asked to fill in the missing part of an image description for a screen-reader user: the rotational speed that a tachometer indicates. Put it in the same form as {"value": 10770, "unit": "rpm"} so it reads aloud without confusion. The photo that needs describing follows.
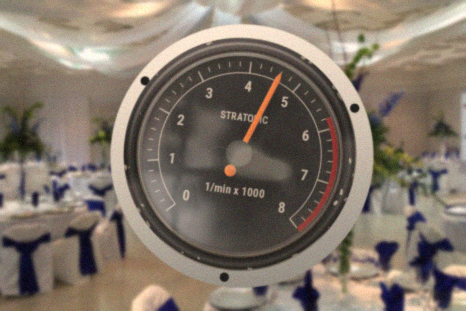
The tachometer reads {"value": 4600, "unit": "rpm"}
